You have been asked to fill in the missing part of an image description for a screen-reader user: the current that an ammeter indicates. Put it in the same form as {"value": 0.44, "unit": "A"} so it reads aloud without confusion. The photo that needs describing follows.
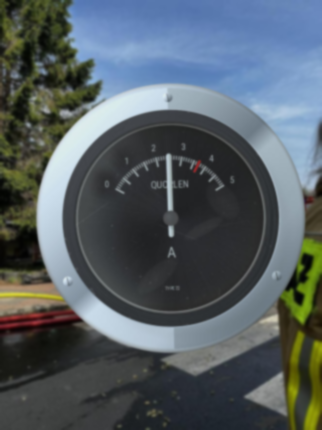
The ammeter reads {"value": 2.5, "unit": "A"}
